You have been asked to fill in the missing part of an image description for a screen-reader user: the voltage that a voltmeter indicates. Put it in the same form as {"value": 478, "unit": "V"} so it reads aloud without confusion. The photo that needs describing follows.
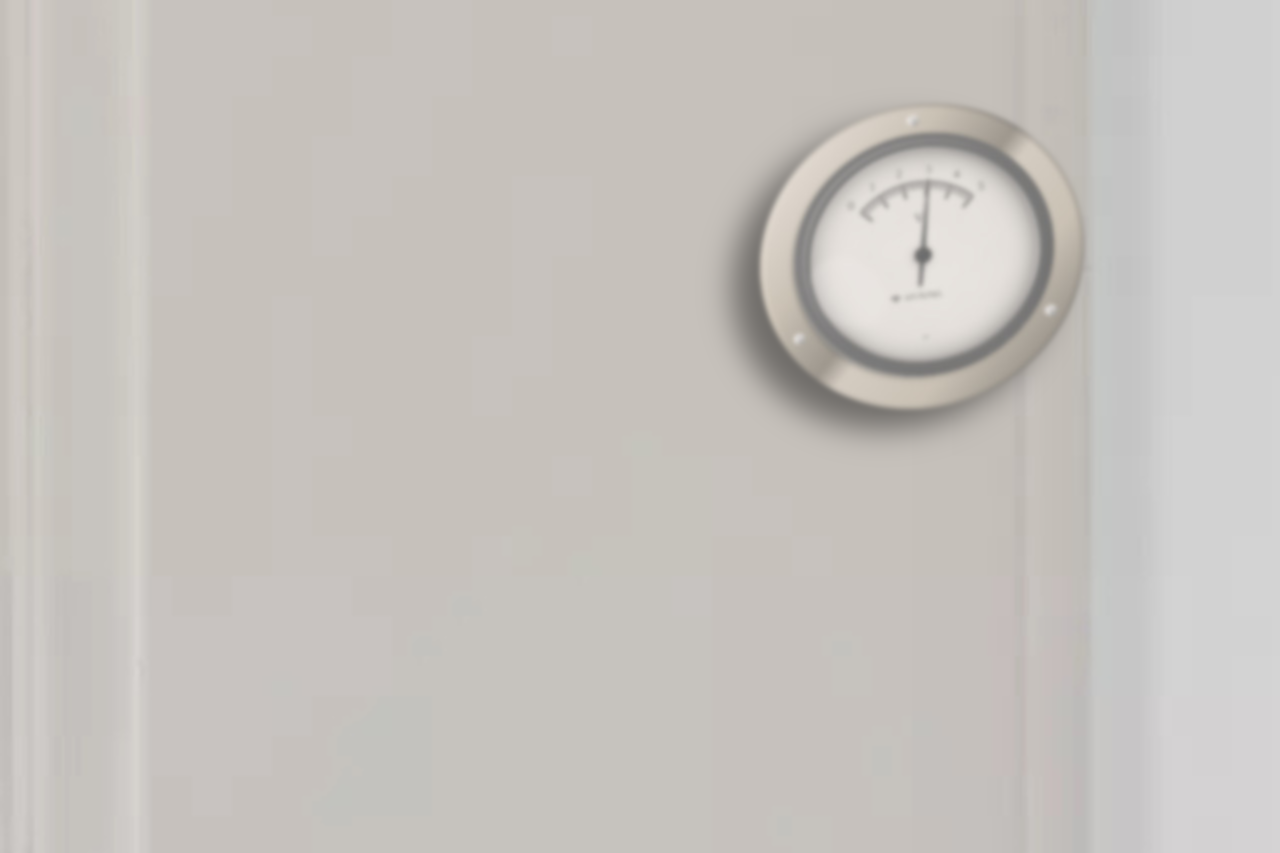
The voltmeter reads {"value": 3, "unit": "V"}
